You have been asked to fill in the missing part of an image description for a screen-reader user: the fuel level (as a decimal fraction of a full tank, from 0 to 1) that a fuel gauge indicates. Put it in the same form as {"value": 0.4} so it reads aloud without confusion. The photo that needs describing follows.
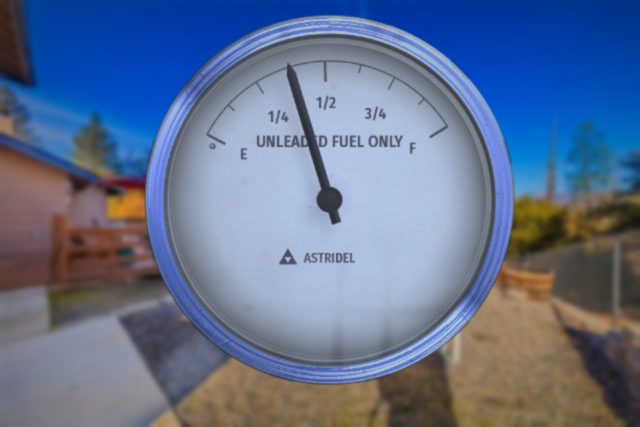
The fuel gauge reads {"value": 0.375}
